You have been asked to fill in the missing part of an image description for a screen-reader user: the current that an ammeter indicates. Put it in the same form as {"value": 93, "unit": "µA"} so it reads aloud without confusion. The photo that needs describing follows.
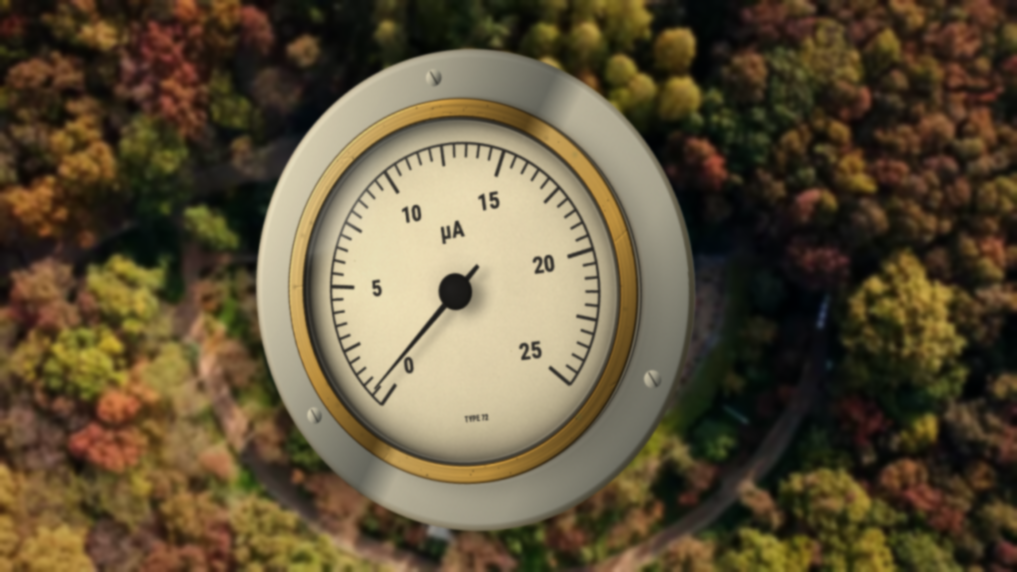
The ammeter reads {"value": 0.5, "unit": "µA"}
